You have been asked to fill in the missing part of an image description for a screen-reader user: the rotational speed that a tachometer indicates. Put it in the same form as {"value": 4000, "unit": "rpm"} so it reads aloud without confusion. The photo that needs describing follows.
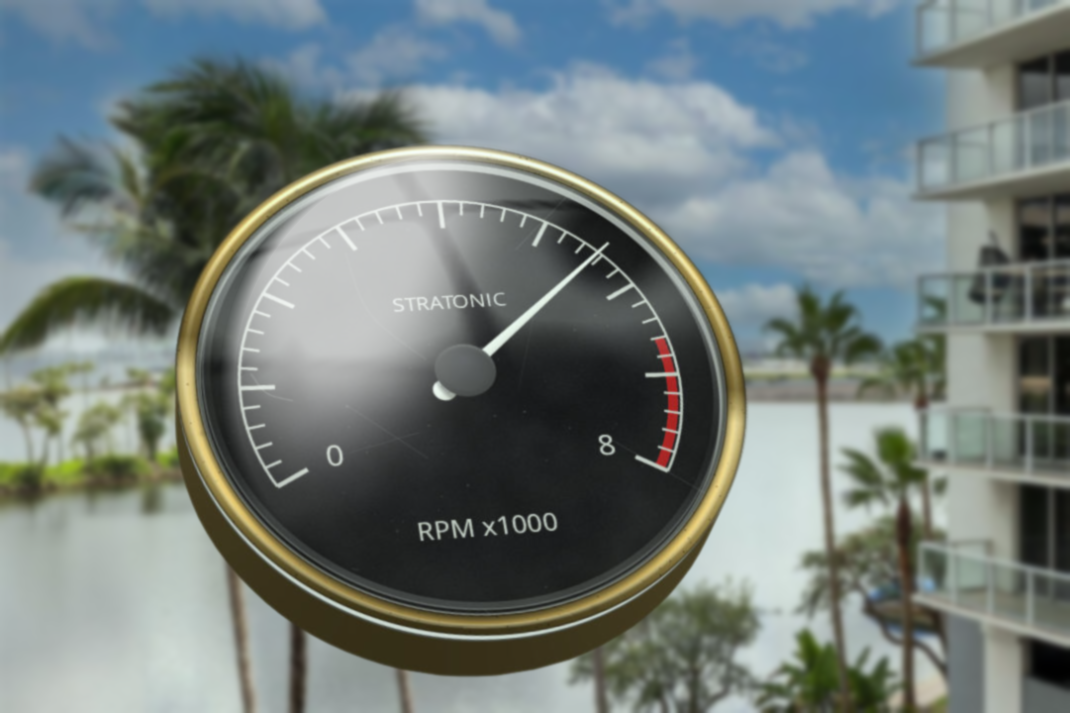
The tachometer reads {"value": 5600, "unit": "rpm"}
